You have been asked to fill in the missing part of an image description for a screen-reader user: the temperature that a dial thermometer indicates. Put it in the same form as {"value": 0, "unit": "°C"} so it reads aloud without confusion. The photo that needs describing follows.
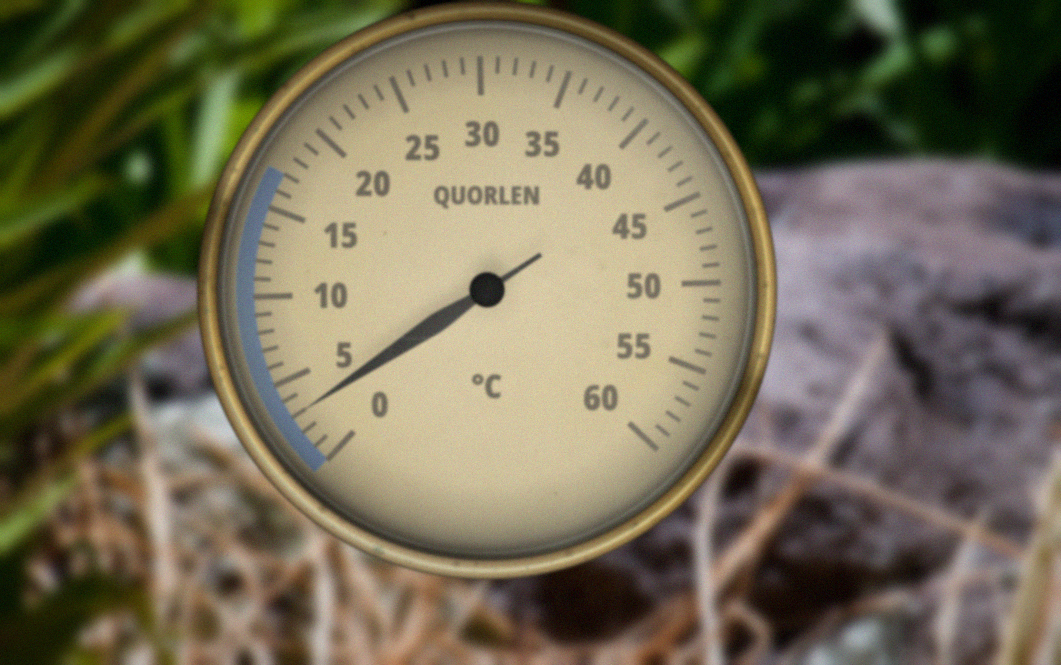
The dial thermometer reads {"value": 3, "unit": "°C"}
